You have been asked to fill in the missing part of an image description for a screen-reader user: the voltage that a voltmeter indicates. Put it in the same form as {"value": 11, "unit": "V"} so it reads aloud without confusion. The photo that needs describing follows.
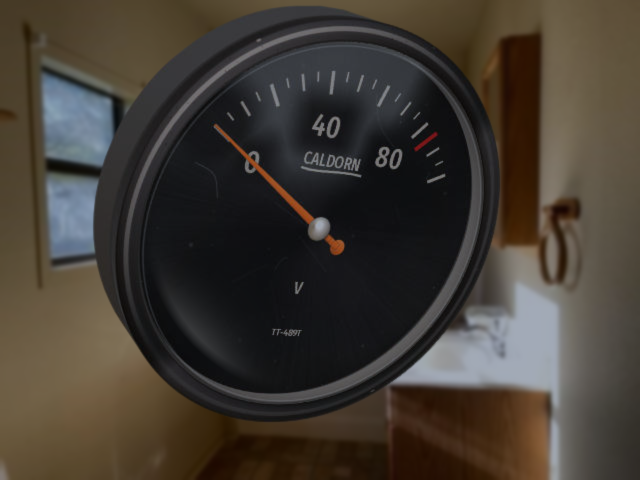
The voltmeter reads {"value": 0, "unit": "V"}
